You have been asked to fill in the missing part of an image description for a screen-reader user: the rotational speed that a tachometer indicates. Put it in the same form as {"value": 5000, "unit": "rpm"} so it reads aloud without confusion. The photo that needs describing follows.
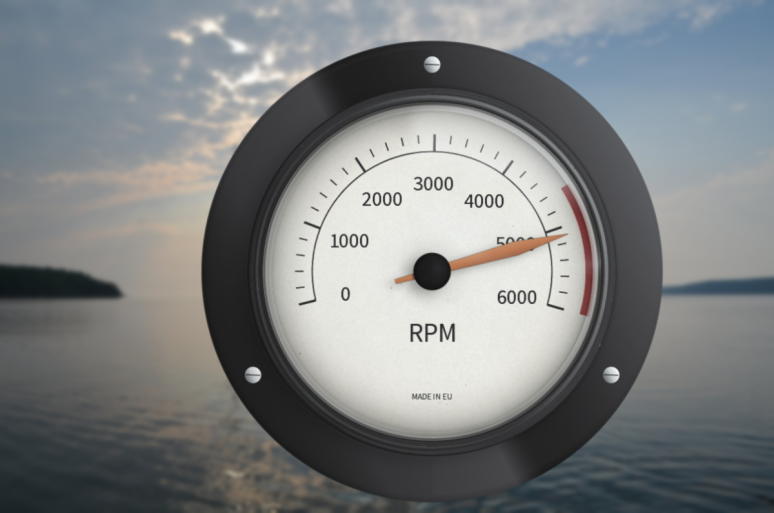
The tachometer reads {"value": 5100, "unit": "rpm"}
